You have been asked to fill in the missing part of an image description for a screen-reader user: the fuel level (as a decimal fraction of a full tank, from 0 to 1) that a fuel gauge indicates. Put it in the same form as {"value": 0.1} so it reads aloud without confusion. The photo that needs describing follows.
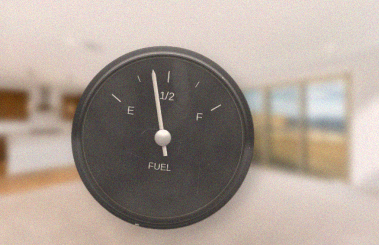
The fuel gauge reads {"value": 0.375}
